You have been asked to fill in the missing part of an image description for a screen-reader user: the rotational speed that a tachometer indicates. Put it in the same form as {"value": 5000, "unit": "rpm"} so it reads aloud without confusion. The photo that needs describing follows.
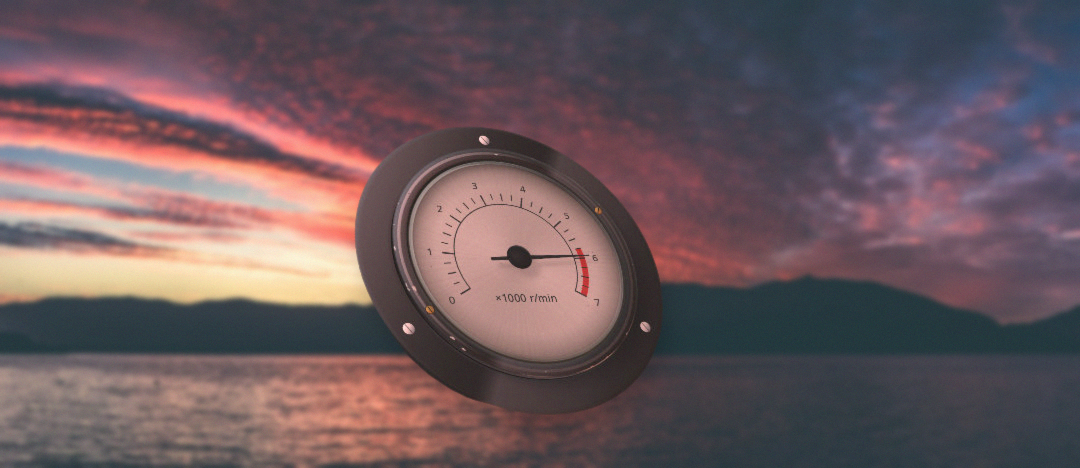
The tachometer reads {"value": 6000, "unit": "rpm"}
